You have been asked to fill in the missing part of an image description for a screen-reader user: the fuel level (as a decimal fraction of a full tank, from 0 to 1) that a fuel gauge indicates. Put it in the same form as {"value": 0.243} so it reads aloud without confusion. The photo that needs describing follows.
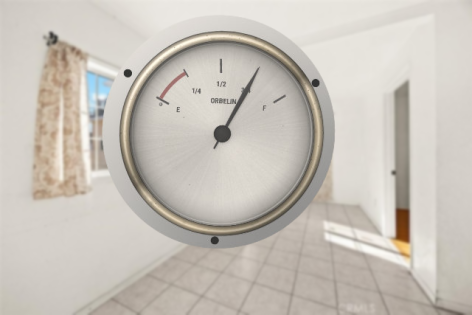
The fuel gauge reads {"value": 0.75}
